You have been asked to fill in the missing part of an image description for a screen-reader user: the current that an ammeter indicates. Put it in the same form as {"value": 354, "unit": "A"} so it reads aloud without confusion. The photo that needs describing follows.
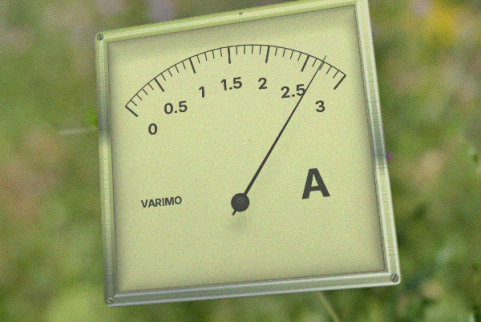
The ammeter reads {"value": 2.7, "unit": "A"}
